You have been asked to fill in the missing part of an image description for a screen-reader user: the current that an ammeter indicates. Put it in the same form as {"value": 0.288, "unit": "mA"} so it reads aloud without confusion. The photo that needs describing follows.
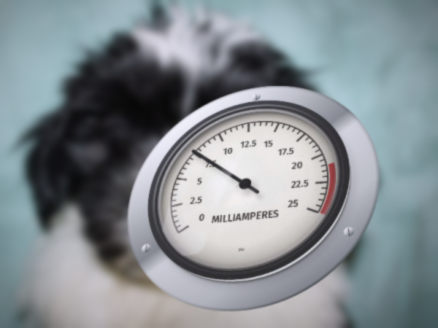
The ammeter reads {"value": 7.5, "unit": "mA"}
